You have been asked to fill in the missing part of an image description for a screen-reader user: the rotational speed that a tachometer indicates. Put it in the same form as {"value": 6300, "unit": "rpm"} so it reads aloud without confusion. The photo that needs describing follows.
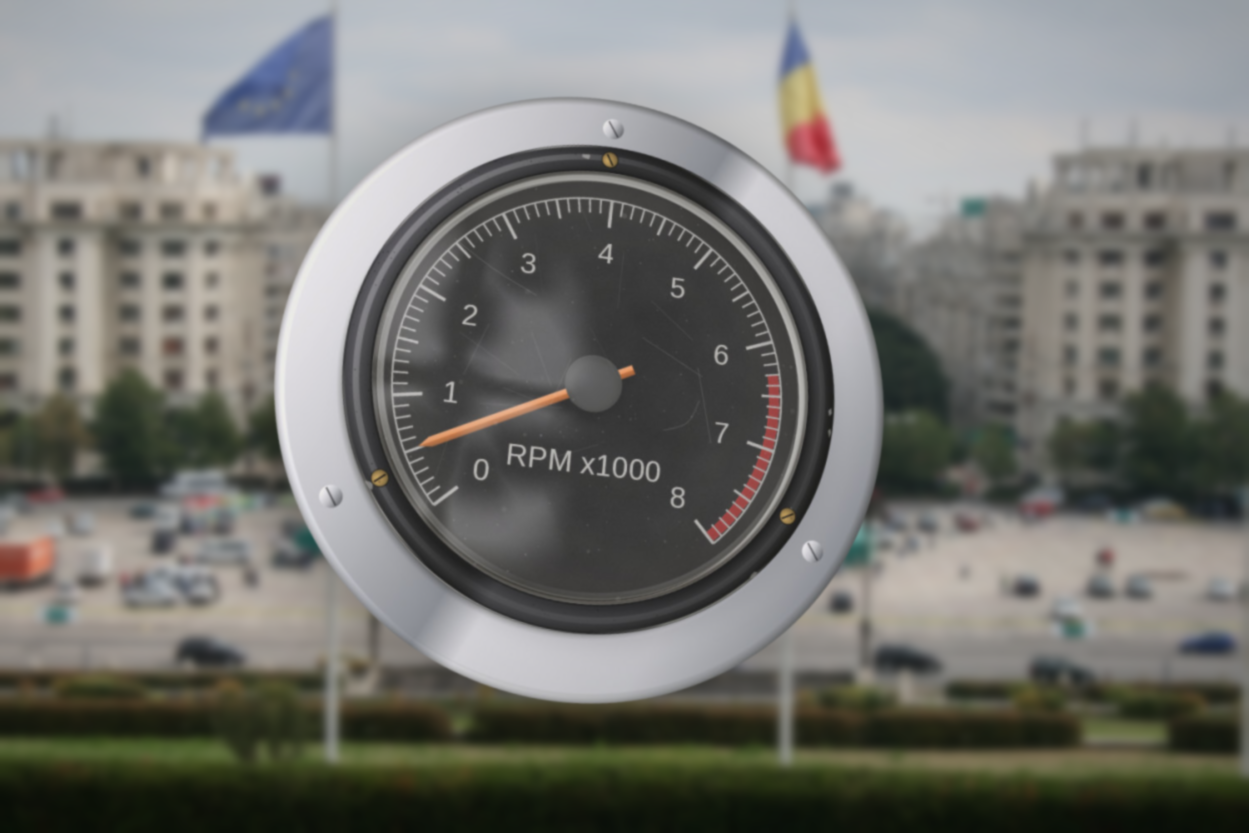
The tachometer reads {"value": 500, "unit": "rpm"}
